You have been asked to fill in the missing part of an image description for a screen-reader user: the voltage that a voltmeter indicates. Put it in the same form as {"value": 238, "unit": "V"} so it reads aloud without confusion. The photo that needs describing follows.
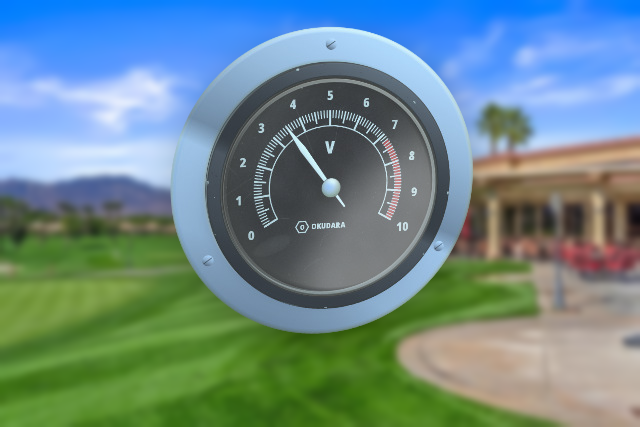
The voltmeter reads {"value": 3.5, "unit": "V"}
